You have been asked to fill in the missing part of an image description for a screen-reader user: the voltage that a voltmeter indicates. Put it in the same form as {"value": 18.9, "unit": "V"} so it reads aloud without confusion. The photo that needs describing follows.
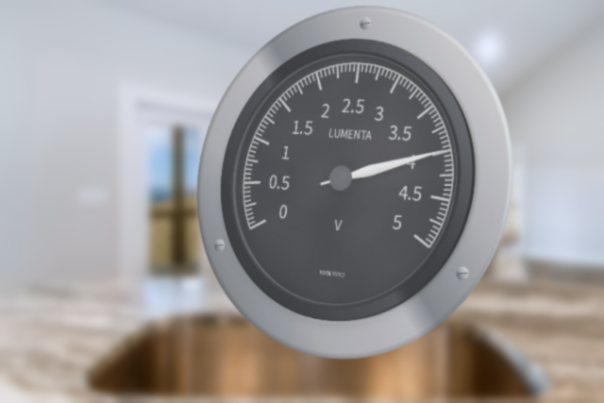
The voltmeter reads {"value": 4, "unit": "V"}
